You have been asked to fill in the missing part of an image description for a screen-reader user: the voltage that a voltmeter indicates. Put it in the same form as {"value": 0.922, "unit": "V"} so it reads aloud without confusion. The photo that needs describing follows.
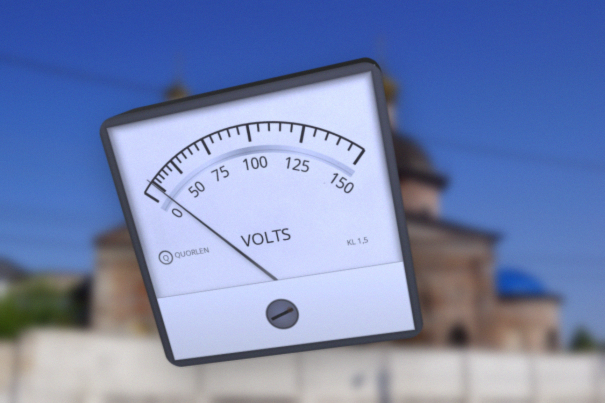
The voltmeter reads {"value": 25, "unit": "V"}
